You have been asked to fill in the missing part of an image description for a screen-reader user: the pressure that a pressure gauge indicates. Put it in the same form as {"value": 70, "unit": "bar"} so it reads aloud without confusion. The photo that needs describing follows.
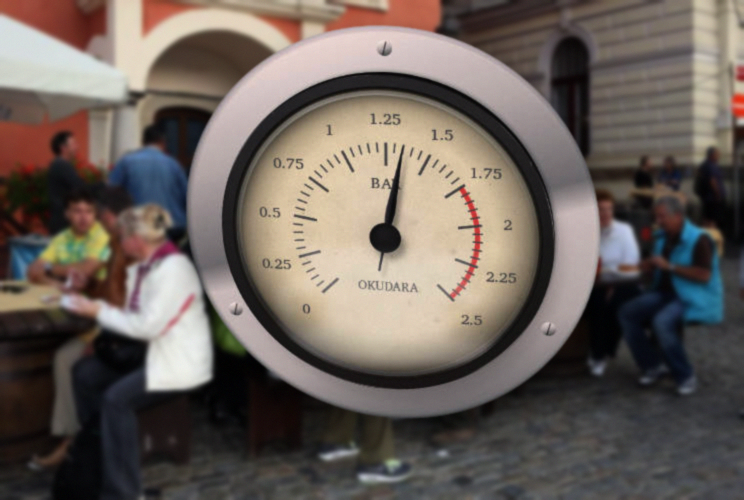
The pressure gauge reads {"value": 1.35, "unit": "bar"}
